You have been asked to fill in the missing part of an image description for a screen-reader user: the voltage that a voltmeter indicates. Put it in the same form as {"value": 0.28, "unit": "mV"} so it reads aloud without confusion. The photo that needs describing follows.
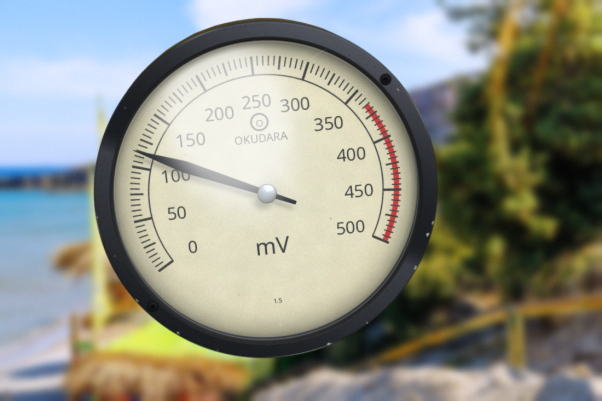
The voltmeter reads {"value": 115, "unit": "mV"}
